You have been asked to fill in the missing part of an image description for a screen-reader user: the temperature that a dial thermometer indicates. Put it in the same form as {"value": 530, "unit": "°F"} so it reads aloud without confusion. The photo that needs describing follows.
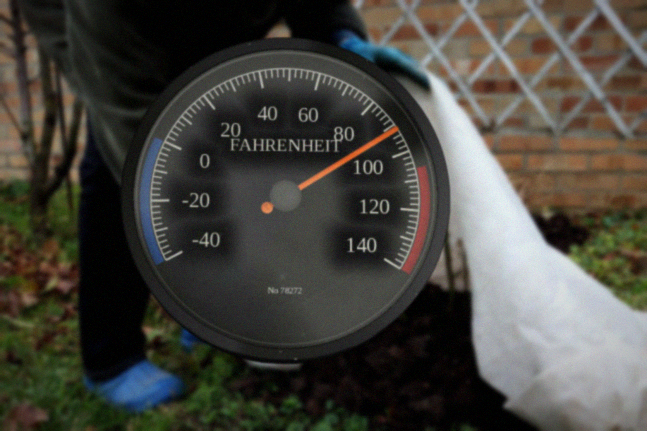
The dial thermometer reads {"value": 92, "unit": "°F"}
